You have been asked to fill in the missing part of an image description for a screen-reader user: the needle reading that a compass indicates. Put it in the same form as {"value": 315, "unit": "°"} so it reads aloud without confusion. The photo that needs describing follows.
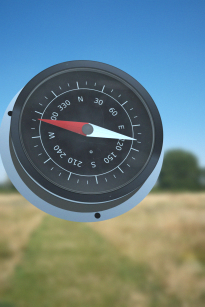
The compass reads {"value": 290, "unit": "°"}
